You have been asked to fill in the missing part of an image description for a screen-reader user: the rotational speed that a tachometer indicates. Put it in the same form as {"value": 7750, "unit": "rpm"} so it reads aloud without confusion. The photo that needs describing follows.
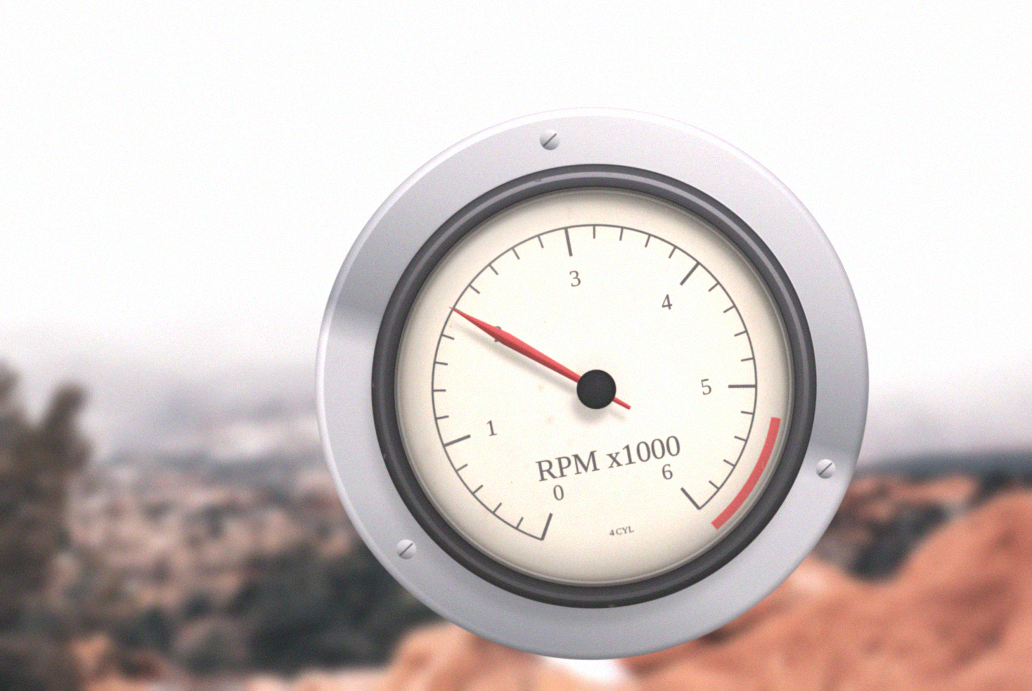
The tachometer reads {"value": 2000, "unit": "rpm"}
